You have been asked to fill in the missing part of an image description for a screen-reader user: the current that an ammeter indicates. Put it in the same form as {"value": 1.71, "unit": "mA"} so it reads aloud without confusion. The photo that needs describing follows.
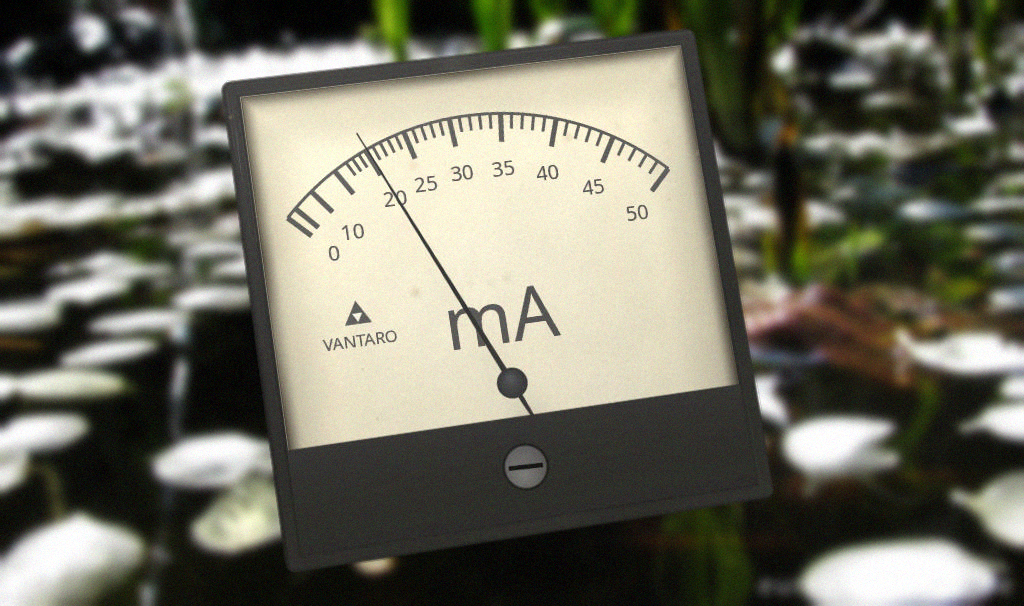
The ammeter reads {"value": 20, "unit": "mA"}
